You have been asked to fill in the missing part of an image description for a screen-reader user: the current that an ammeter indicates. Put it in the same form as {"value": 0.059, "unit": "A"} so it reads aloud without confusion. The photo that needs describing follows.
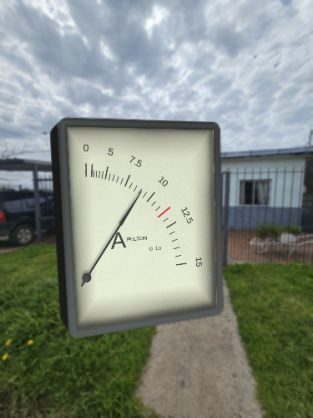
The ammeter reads {"value": 9, "unit": "A"}
